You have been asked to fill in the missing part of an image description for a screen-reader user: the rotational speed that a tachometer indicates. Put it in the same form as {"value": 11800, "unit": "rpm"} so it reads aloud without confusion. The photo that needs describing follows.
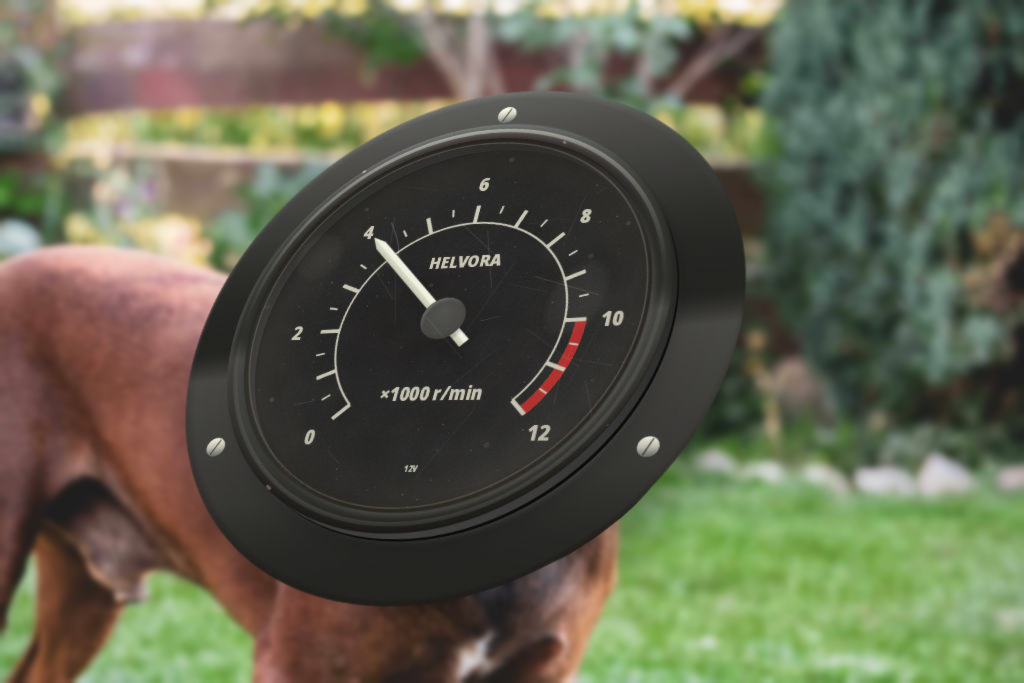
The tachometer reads {"value": 4000, "unit": "rpm"}
